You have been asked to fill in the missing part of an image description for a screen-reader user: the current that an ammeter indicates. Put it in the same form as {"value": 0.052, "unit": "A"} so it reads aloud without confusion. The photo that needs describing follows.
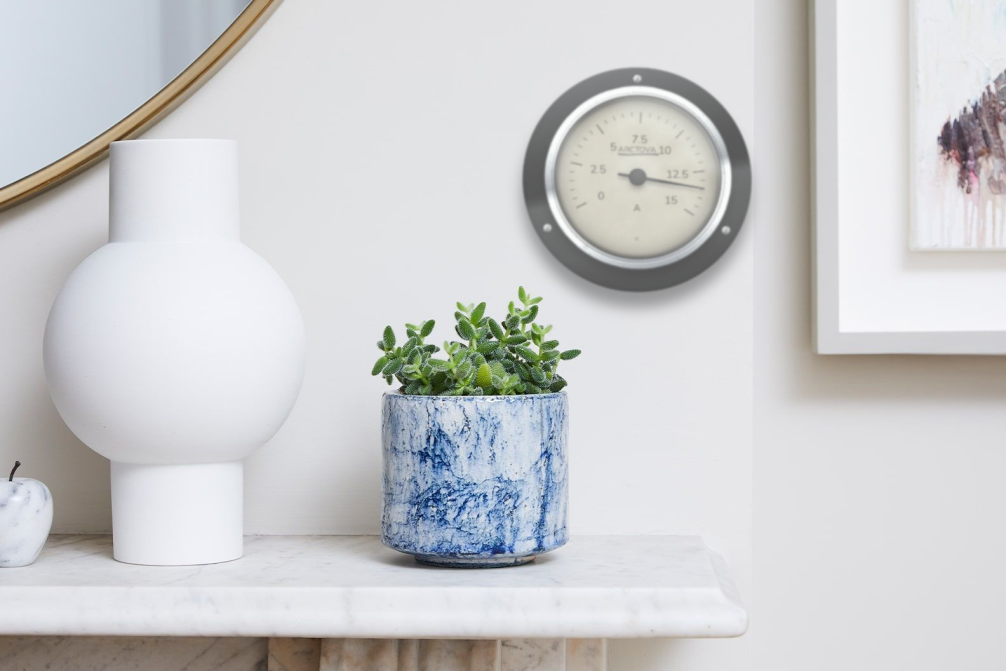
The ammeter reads {"value": 13.5, "unit": "A"}
